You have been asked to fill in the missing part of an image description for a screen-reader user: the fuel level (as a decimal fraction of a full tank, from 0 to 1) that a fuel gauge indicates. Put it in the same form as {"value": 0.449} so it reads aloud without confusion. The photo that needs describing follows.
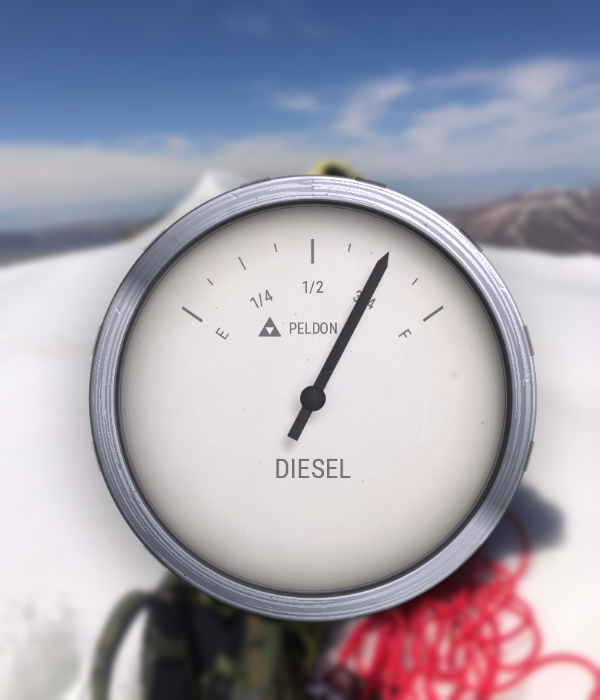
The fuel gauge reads {"value": 0.75}
